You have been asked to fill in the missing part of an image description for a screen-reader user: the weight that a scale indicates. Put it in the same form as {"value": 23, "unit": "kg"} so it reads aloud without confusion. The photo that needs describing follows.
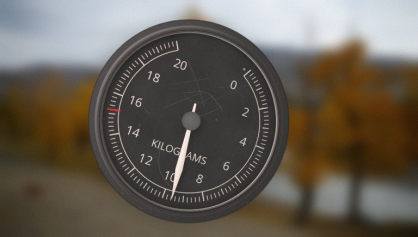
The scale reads {"value": 9.6, "unit": "kg"}
